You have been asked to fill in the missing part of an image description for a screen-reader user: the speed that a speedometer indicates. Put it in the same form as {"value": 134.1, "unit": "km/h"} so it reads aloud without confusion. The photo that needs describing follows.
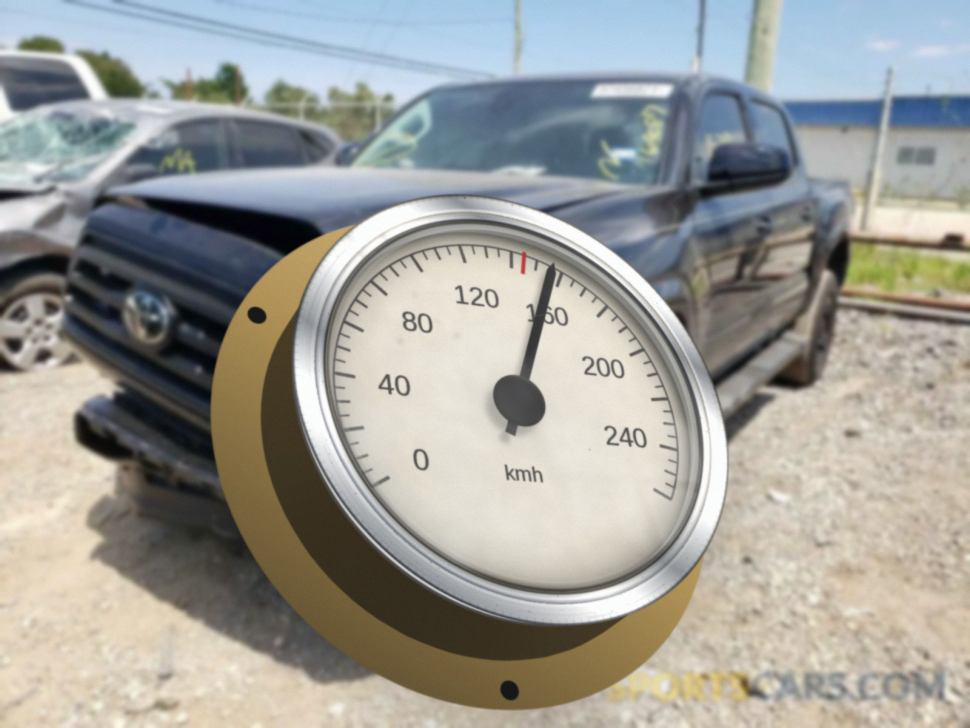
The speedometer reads {"value": 155, "unit": "km/h"}
